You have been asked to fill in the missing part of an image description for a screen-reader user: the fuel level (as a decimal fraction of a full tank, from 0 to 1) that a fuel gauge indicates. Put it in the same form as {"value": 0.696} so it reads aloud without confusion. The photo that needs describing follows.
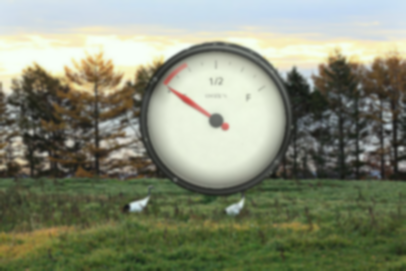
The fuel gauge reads {"value": 0}
